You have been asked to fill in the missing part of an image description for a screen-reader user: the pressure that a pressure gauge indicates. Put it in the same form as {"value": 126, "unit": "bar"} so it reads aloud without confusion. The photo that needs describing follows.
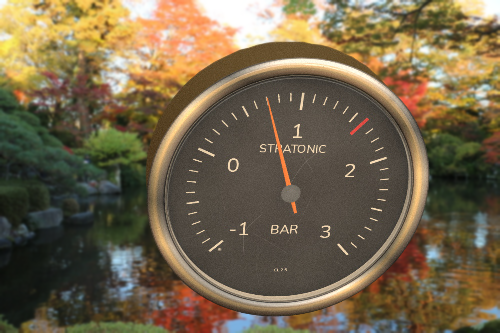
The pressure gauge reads {"value": 0.7, "unit": "bar"}
